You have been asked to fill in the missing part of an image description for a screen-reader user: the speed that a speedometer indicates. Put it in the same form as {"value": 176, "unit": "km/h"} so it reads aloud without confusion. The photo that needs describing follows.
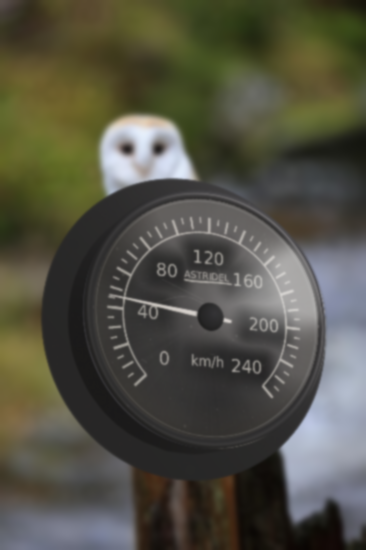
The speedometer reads {"value": 45, "unit": "km/h"}
